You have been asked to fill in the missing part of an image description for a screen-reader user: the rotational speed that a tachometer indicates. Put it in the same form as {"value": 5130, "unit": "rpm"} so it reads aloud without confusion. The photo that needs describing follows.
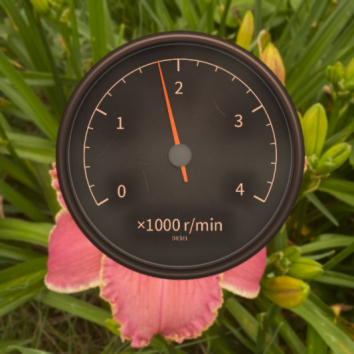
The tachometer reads {"value": 1800, "unit": "rpm"}
